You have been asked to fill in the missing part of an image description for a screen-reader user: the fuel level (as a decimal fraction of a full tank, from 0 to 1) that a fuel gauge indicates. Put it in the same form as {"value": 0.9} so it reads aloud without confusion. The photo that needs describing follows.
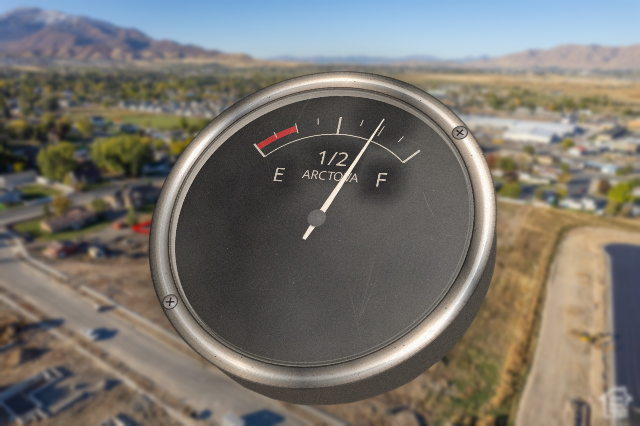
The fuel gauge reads {"value": 0.75}
